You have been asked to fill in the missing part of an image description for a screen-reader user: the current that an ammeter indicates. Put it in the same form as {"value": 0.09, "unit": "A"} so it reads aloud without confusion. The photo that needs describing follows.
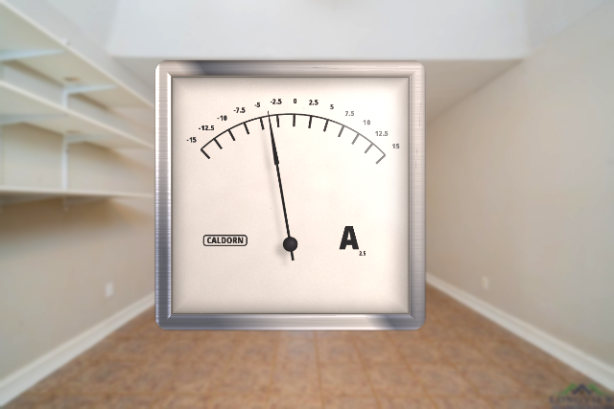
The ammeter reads {"value": -3.75, "unit": "A"}
